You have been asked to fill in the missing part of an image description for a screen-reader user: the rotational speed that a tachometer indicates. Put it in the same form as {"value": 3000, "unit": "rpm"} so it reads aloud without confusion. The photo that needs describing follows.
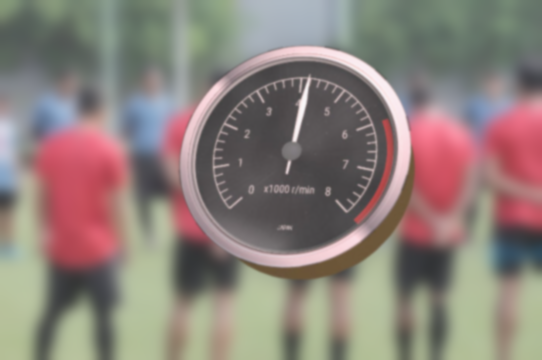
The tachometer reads {"value": 4200, "unit": "rpm"}
